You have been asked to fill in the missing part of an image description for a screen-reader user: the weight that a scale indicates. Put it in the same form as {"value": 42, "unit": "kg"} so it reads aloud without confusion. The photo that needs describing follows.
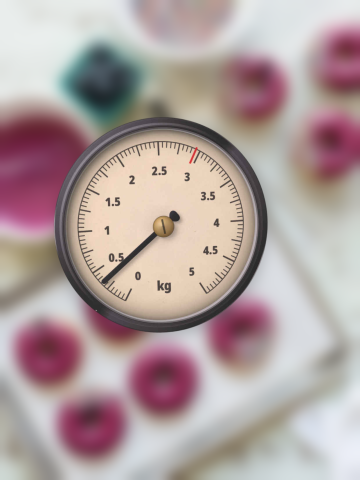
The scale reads {"value": 0.35, "unit": "kg"}
